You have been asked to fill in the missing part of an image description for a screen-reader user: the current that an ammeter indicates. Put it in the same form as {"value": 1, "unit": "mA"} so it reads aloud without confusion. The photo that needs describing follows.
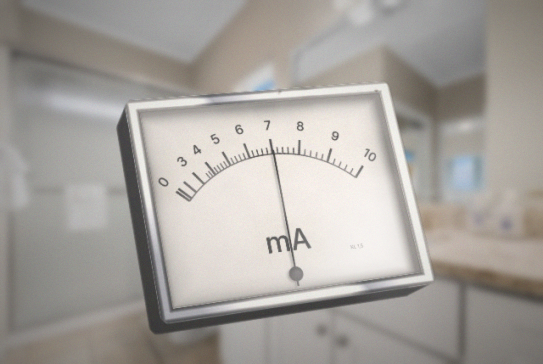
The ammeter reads {"value": 7, "unit": "mA"}
